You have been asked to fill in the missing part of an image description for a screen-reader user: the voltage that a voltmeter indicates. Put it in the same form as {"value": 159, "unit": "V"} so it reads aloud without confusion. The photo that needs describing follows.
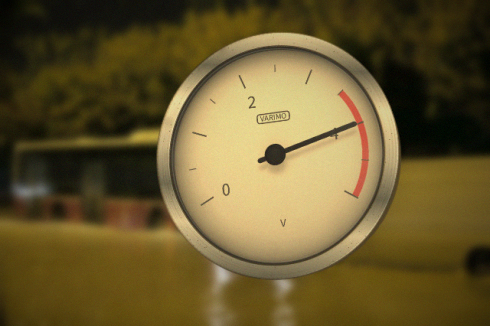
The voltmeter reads {"value": 4, "unit": "V"}
